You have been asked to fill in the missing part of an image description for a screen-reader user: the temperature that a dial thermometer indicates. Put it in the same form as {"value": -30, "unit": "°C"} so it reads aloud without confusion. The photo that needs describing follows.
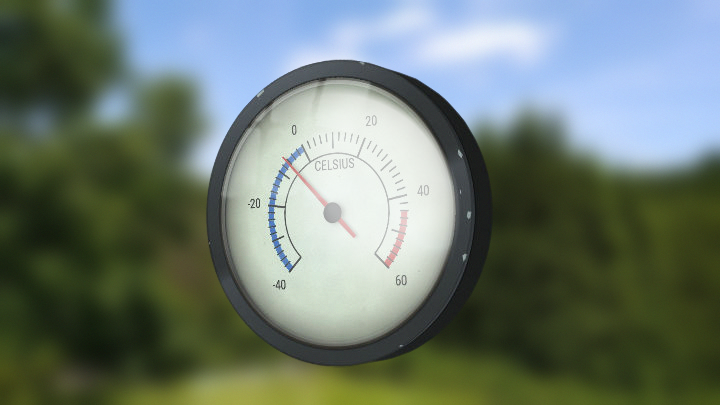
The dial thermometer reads {"value": -6, "unit": "°C"}
